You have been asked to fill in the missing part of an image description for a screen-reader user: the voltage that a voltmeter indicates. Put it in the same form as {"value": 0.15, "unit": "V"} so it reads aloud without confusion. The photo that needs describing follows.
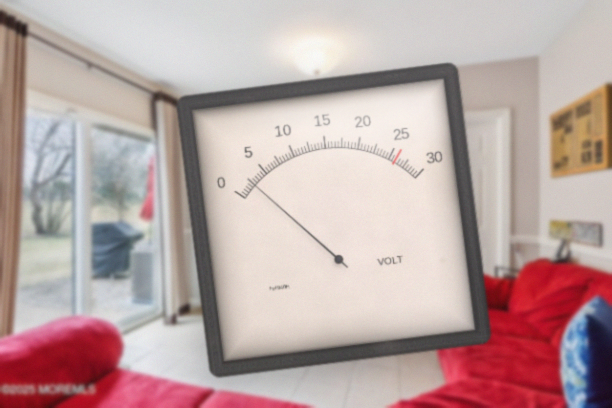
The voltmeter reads {"value": 2.5, "unit": "V"}
